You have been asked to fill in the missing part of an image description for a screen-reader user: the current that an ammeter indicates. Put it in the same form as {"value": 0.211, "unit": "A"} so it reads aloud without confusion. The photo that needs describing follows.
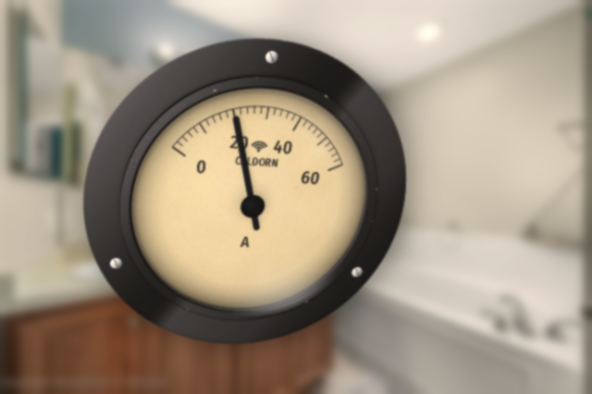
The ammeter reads {"value": 20, "unit": "A"}
